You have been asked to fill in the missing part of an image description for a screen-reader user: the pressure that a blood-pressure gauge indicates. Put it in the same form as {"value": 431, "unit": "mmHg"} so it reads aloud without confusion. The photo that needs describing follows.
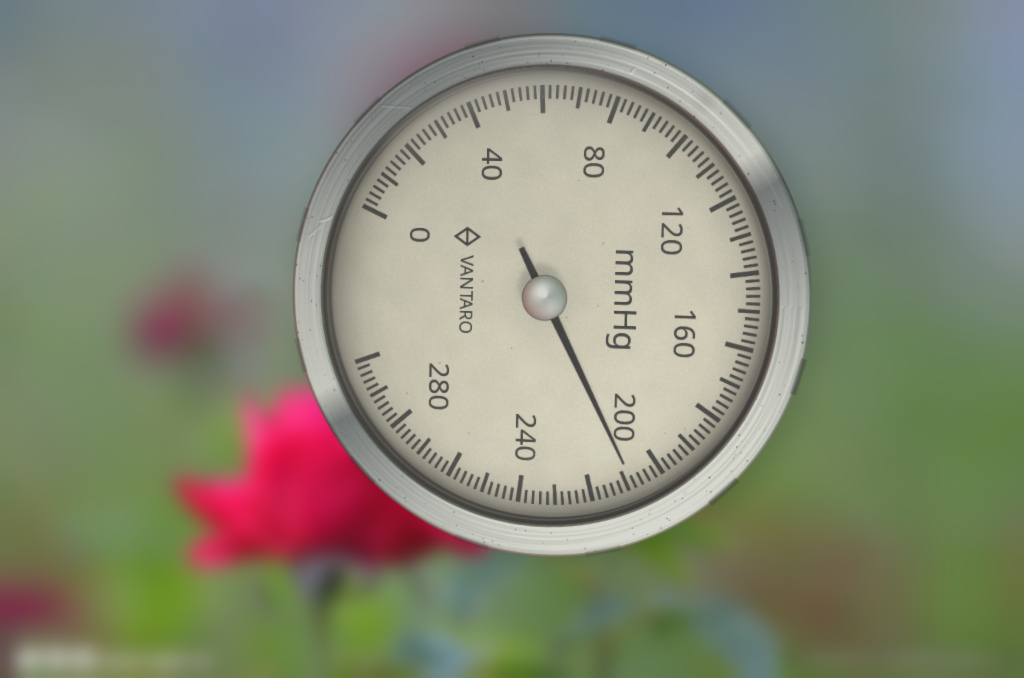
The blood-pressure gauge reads {"value": 208, "unit": "mmHg"}
